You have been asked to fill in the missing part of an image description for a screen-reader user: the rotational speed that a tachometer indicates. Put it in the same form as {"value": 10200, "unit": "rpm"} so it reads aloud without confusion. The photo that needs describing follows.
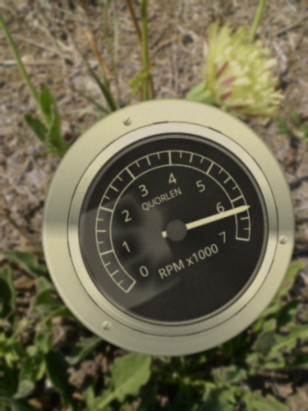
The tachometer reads {"value": 6250, "unit": "rpm"}
